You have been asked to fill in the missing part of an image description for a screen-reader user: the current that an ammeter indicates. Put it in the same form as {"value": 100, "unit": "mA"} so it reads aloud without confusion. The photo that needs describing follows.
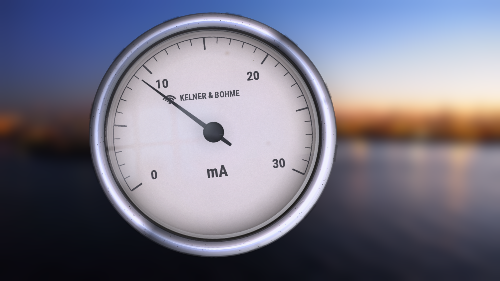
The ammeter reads {"value": 9, "unit": "mA"}
